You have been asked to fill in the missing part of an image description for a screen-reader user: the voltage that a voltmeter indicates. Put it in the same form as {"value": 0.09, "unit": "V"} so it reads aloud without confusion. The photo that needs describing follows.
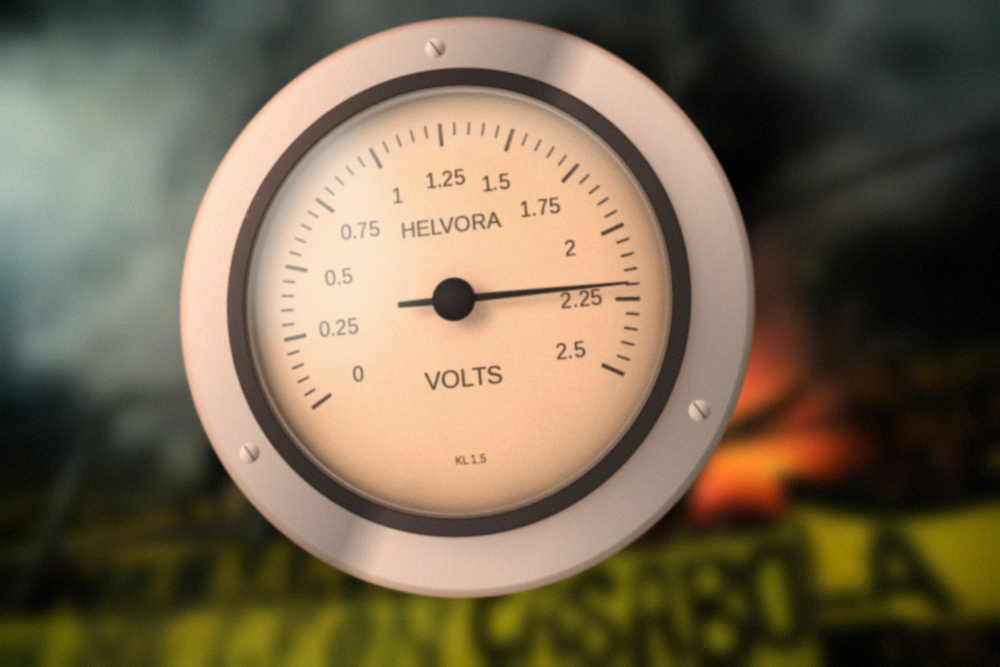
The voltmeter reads {"value": 2.2, "unit": "V"}
